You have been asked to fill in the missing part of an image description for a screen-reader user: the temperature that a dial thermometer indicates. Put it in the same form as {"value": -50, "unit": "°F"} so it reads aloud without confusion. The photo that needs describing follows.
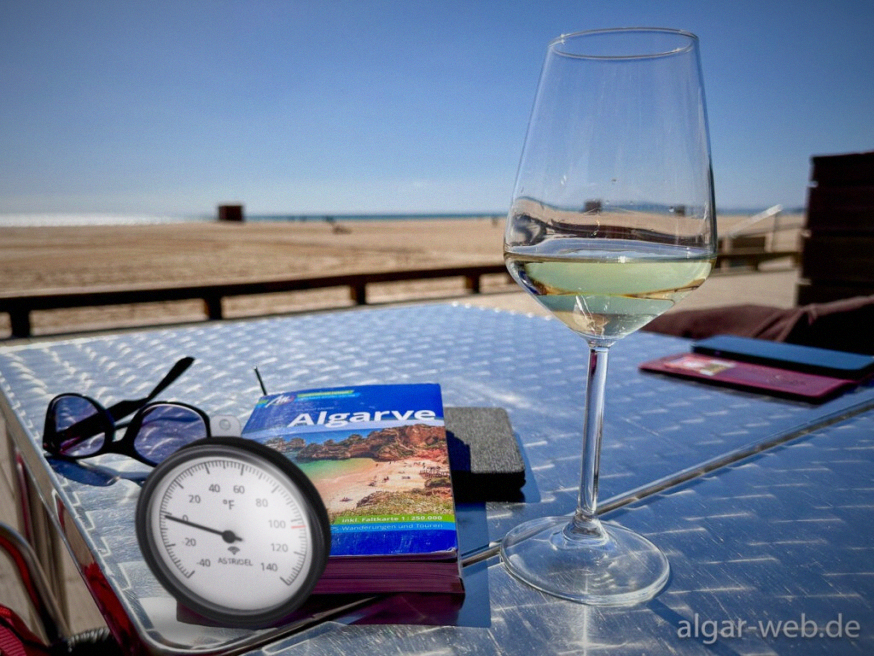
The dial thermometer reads {"value": 0, "unit": "°F"}
